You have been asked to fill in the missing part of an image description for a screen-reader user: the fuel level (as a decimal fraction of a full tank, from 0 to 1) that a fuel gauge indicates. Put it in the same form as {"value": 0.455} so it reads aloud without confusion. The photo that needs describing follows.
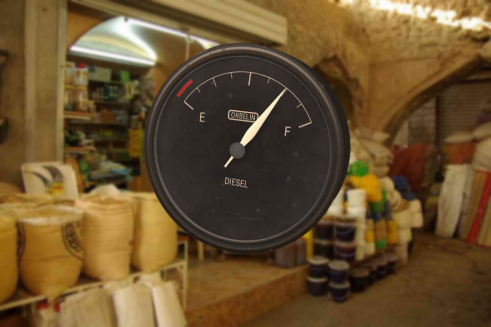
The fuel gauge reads {"value": 0.75}
